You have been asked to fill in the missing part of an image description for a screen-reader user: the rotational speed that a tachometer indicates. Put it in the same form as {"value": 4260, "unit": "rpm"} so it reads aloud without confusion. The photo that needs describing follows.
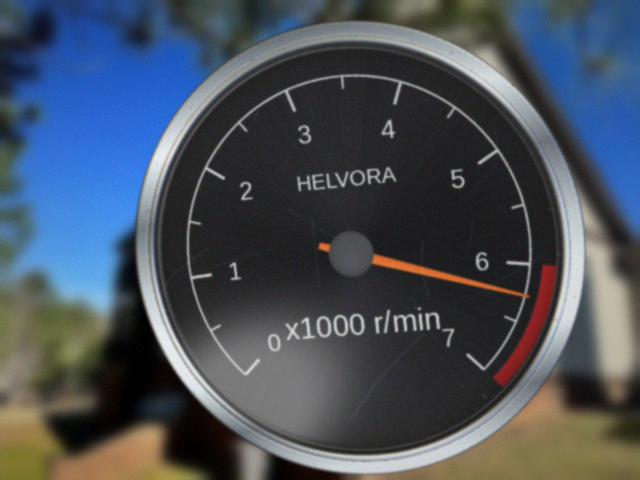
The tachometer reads {"value": 6250, "unit": "rpm"}
